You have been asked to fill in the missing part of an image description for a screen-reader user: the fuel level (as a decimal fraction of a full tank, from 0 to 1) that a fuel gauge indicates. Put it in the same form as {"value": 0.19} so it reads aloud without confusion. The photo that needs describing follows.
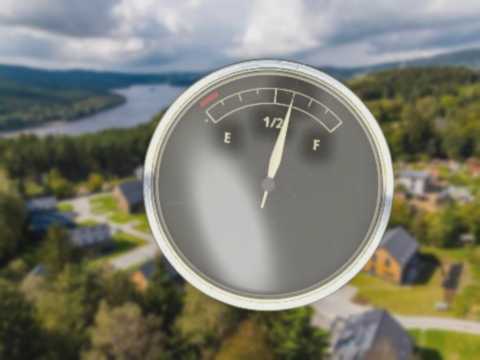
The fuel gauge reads {"value": 0.625}
